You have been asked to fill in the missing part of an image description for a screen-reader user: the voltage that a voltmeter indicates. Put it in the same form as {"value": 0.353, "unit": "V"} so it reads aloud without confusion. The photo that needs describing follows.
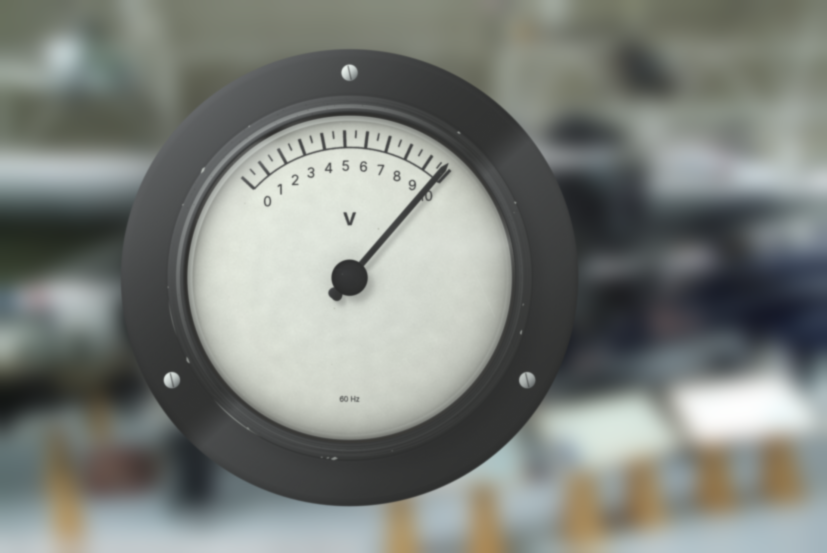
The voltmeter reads {"value": 9.75, "unit": "V"}
